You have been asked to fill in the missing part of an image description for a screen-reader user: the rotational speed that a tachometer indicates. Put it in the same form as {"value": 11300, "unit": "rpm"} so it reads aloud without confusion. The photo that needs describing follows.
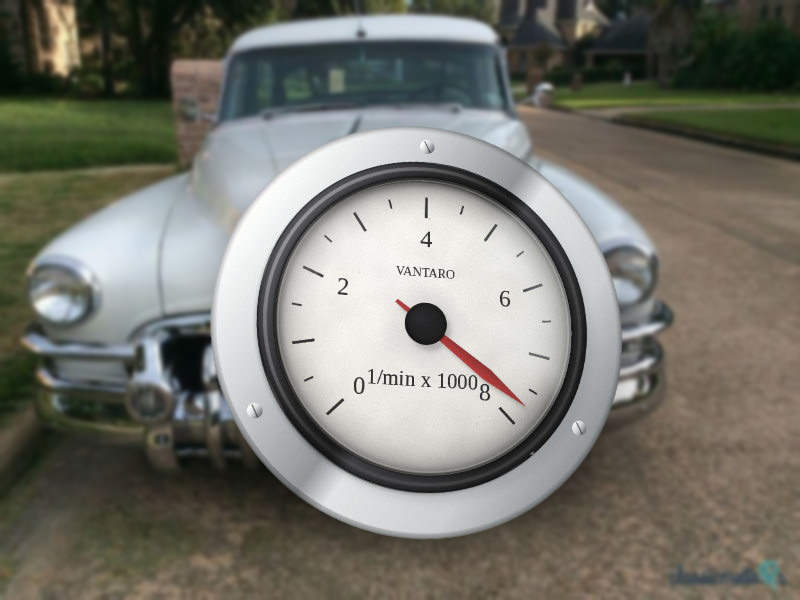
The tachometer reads {"value": 7750, "unit": "rpm"}
